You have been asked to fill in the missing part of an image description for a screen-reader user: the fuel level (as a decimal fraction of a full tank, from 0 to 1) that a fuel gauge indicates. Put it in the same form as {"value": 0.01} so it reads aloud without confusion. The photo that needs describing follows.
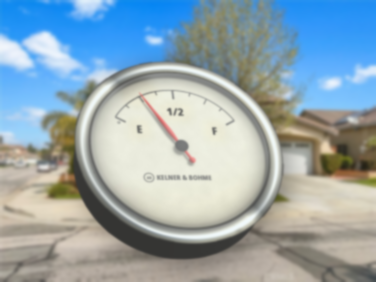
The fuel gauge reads {"value": 0.25}
